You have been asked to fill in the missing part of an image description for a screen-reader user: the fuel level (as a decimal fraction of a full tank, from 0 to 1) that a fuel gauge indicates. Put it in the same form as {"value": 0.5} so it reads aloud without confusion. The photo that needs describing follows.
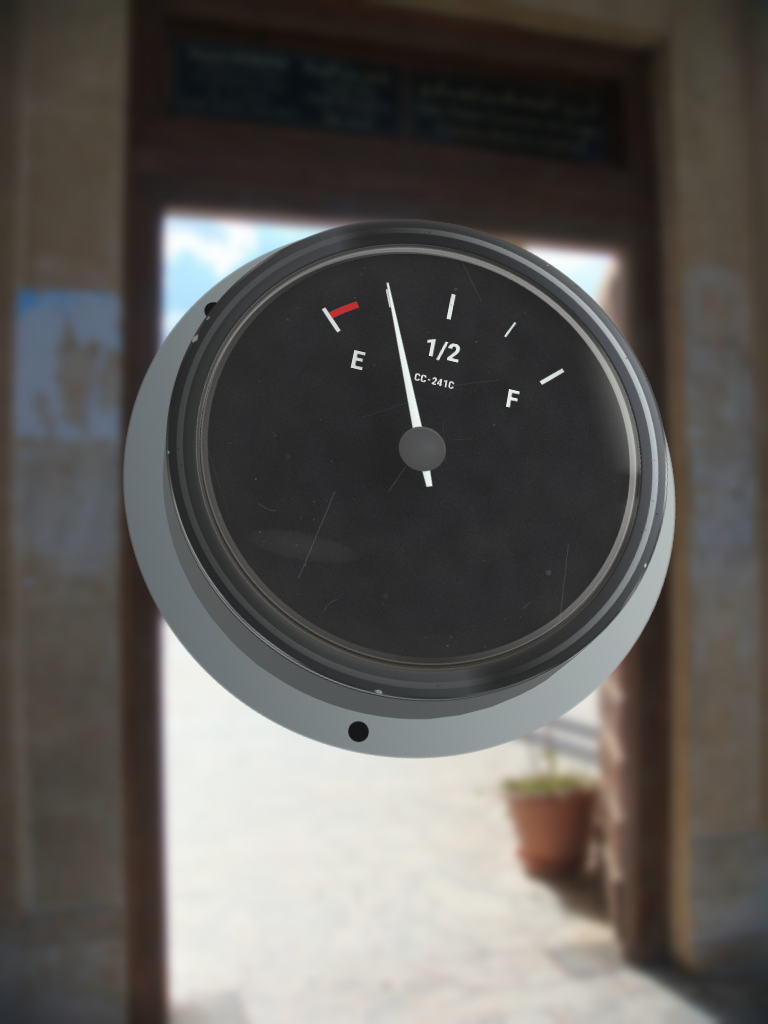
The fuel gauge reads {"value": 0.25}
